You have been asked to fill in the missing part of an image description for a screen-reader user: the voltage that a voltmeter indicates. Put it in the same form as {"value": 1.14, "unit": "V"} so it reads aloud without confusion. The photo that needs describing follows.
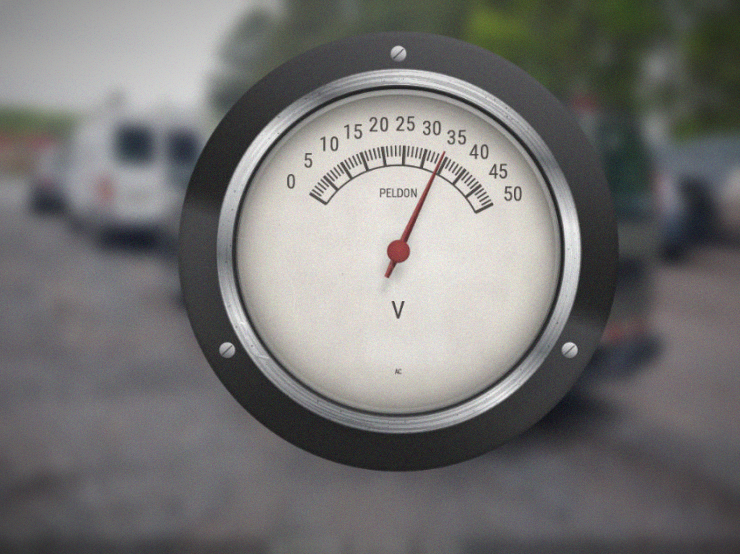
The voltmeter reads {"value": 34, "unit": "V"}
